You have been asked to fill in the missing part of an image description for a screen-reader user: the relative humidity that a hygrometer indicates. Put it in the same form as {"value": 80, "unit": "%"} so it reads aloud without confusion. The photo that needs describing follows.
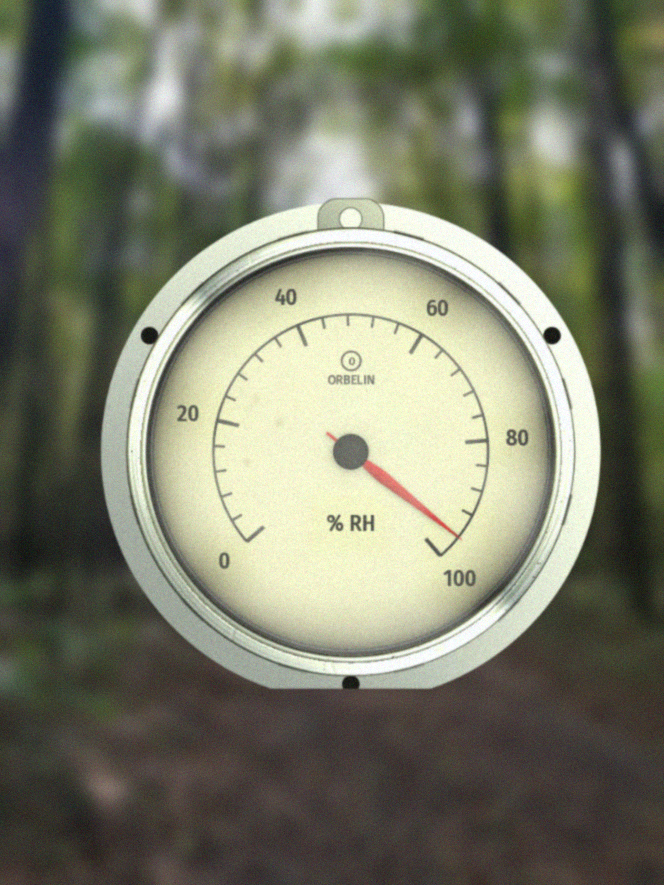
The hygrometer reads {"value": 96, "unit": "%"}
